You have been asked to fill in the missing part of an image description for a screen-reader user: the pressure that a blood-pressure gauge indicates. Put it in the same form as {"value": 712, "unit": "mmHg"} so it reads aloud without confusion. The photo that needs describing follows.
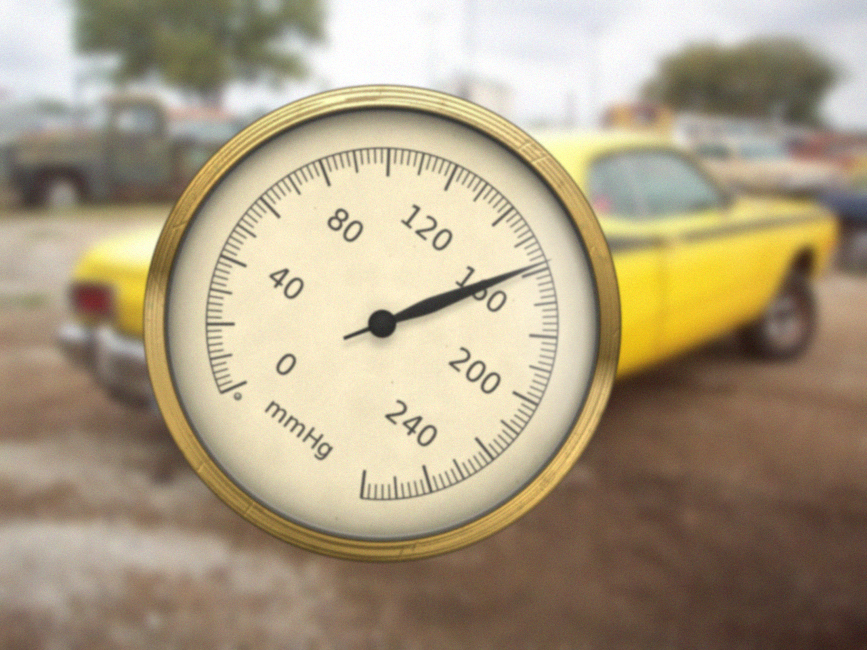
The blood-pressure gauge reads {"value": 158, "unit": "mmHg"}
